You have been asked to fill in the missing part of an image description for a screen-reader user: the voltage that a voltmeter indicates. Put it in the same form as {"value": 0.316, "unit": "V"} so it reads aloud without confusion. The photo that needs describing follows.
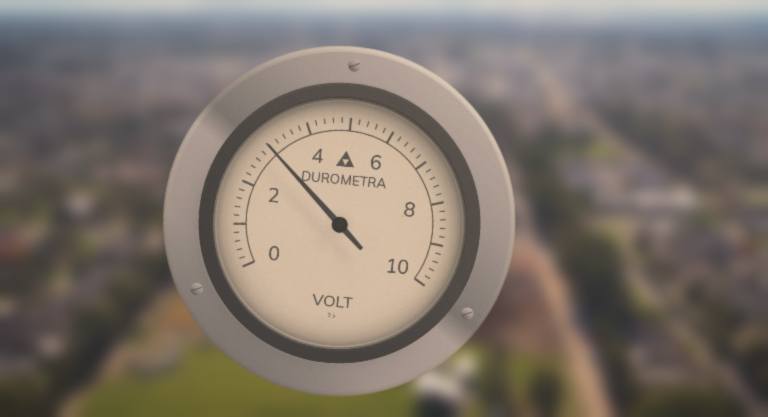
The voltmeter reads {"value": 3, "unit": "V"}
